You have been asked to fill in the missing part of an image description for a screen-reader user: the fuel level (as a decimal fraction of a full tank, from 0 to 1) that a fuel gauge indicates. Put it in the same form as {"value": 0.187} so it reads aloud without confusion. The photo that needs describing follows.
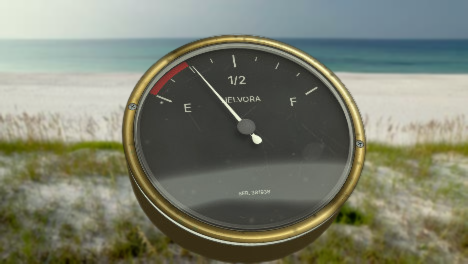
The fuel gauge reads {"value": 0.25}
